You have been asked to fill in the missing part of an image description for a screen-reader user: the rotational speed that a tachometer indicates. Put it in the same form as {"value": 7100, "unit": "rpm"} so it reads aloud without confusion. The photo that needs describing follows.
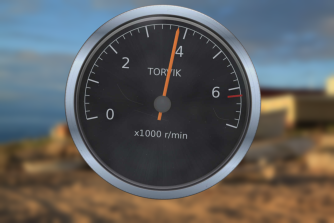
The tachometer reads {"value": 3800, "unit": "rpm"}
